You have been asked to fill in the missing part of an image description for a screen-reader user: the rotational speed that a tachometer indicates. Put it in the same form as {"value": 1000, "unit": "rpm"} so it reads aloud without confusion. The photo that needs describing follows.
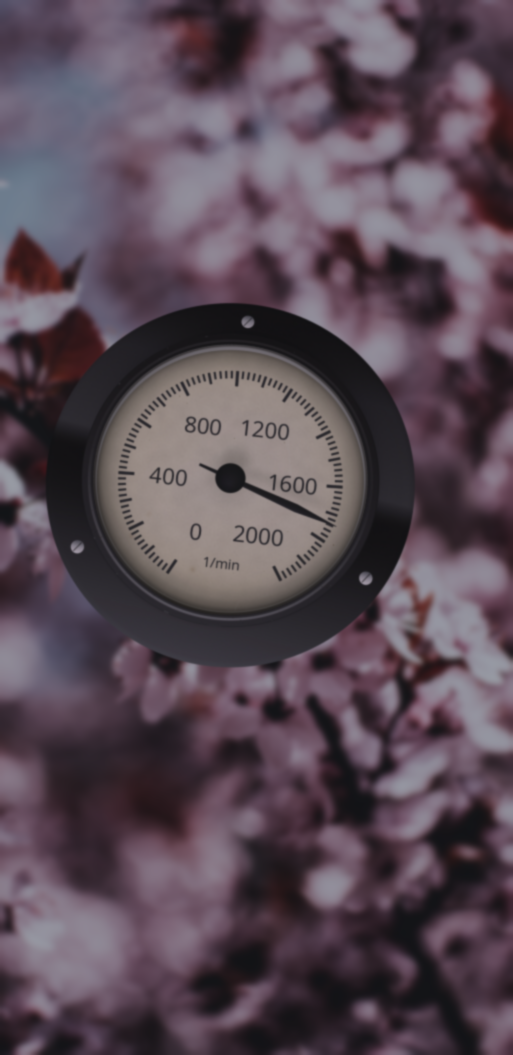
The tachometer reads {"value": 1740, "unit": "rpm"}
